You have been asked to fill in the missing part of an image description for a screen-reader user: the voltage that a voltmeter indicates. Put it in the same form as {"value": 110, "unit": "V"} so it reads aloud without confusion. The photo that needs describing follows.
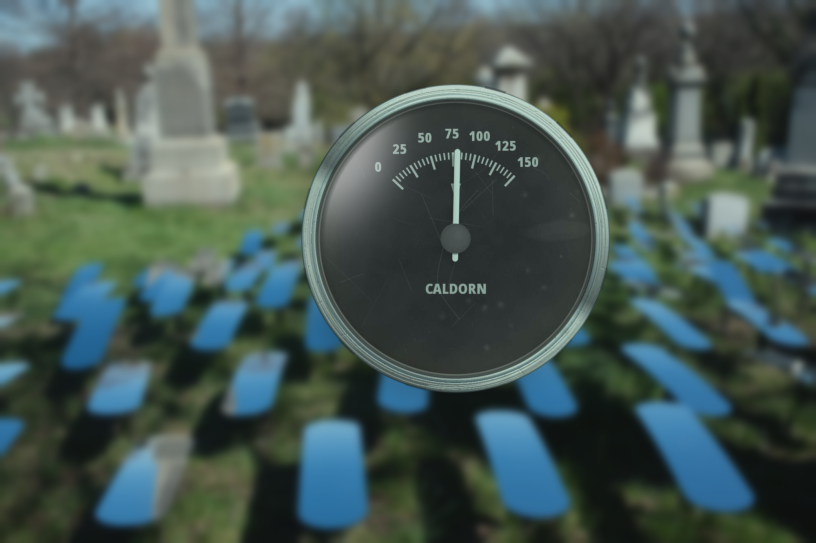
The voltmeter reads {"value": 80, "unit": "V"}
